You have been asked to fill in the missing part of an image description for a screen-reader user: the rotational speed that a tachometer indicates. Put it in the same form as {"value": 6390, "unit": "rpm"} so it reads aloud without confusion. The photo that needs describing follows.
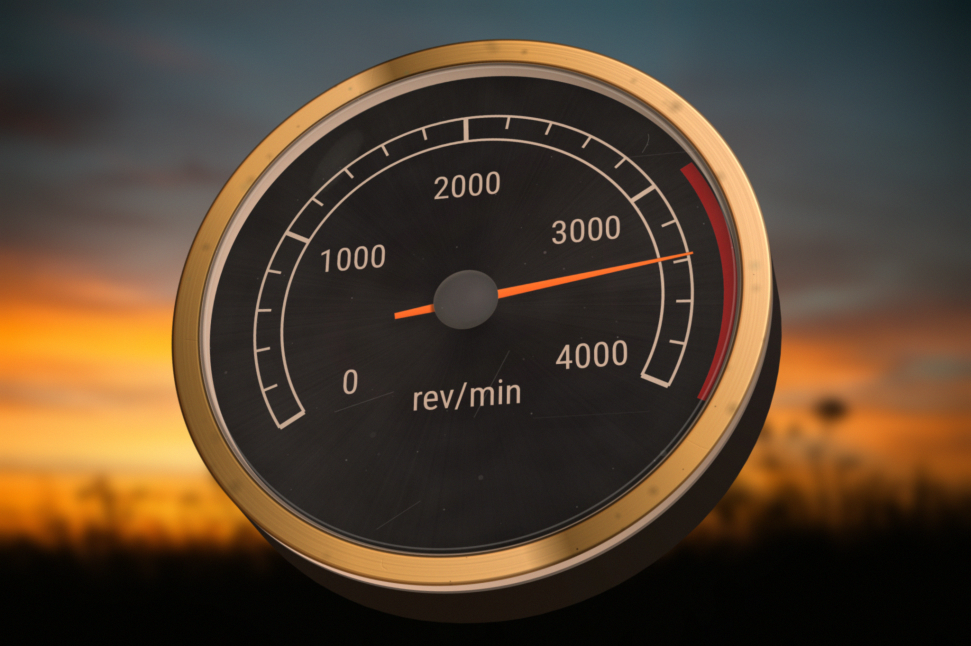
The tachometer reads {"value": 3400, "unit": "rpm"}
